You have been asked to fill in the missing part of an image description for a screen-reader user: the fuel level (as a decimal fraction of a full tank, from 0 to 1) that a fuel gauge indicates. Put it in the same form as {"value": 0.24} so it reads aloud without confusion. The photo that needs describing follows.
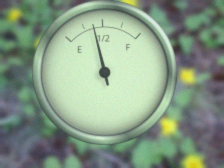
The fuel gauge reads {"value": 0.375}
